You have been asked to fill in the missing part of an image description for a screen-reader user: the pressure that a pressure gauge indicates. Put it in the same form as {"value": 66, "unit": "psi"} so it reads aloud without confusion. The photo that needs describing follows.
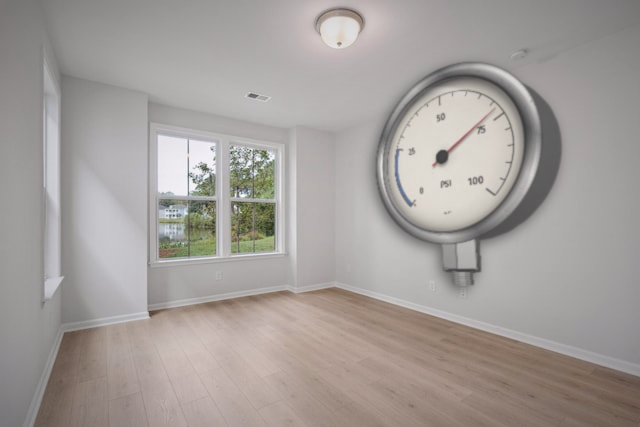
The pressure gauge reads {"value": 72.5, "unit": "psi"}
